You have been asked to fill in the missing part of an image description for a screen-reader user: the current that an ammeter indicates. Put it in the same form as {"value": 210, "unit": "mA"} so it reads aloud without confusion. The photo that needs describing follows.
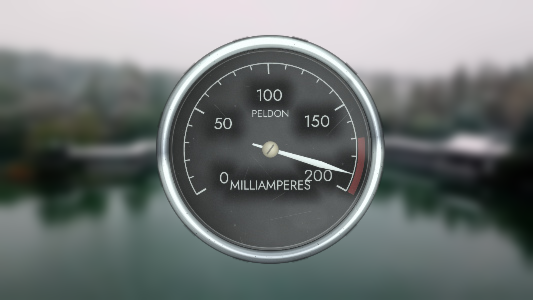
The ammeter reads {"value": 190, "unit": "mA"}
